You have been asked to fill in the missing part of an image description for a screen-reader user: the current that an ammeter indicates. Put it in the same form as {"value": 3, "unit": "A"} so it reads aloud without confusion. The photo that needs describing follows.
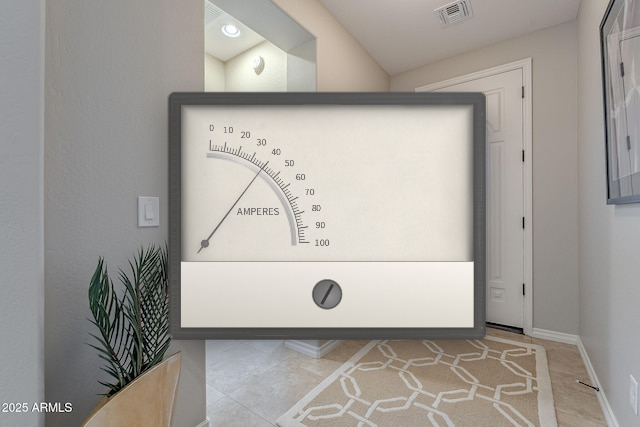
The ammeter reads {"value": 40, "unit": "A"}
